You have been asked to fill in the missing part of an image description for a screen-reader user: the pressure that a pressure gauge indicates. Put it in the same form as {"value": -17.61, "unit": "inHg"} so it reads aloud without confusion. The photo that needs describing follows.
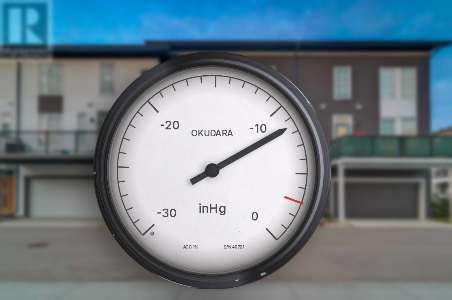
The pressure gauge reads {"value": -8.5, "unit": "inHg"}
